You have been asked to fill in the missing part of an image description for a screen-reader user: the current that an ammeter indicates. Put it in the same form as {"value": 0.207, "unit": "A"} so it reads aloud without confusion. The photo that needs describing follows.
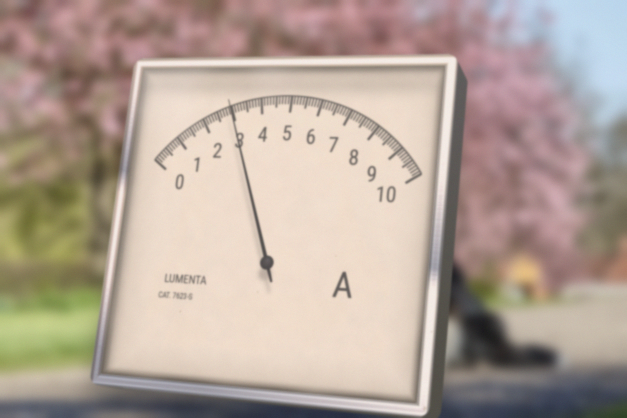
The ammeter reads {"value": 3, "unit": "A"}
